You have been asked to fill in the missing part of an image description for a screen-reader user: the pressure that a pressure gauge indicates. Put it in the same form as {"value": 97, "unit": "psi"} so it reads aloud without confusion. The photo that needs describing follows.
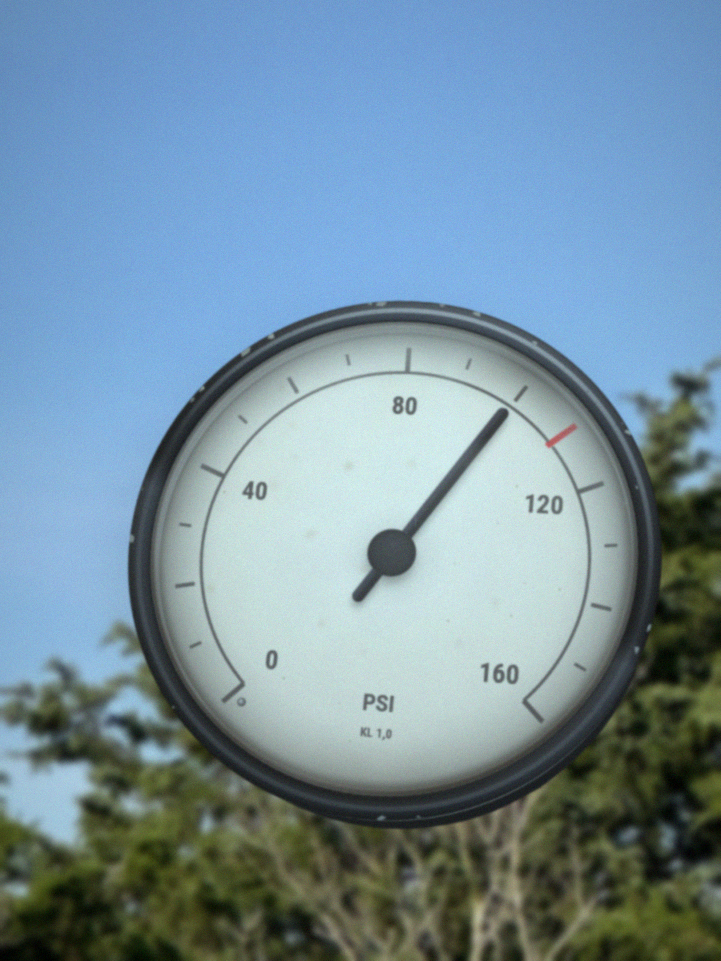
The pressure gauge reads {"value": 100, "unit": "psi"}
